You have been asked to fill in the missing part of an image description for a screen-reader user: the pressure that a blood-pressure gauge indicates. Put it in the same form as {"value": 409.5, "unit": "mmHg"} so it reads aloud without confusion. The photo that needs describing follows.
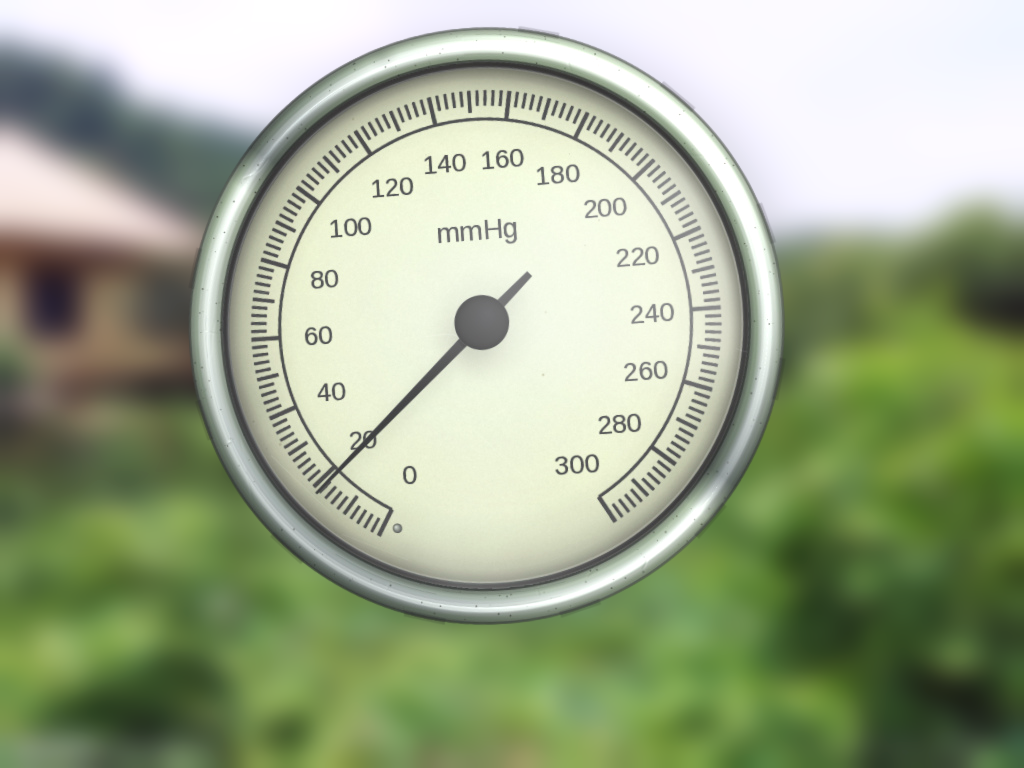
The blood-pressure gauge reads {"value": 18, "unit": "mmHg"}
